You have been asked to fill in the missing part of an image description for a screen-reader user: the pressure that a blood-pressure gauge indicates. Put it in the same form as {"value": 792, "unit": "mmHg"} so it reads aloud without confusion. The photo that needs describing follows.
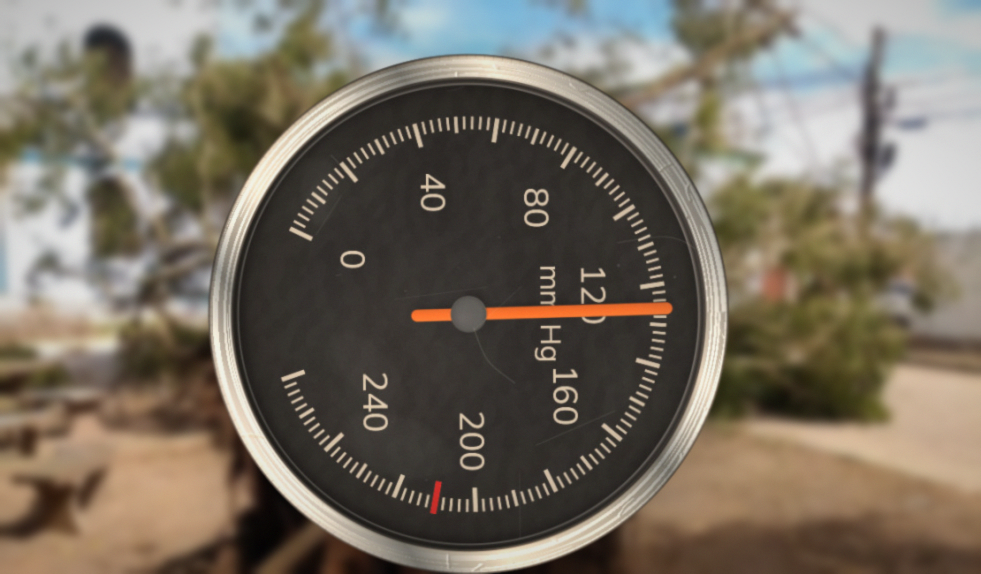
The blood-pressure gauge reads {"value": 126, "unit": "mmHg"}
